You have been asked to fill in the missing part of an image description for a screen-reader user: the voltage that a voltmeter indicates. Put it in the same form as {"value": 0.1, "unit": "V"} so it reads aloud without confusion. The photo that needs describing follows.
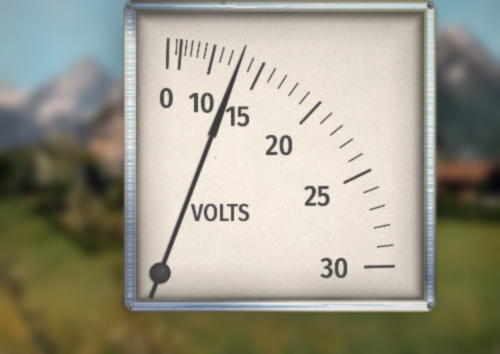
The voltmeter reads {"value": 13, "unit": "V"}
